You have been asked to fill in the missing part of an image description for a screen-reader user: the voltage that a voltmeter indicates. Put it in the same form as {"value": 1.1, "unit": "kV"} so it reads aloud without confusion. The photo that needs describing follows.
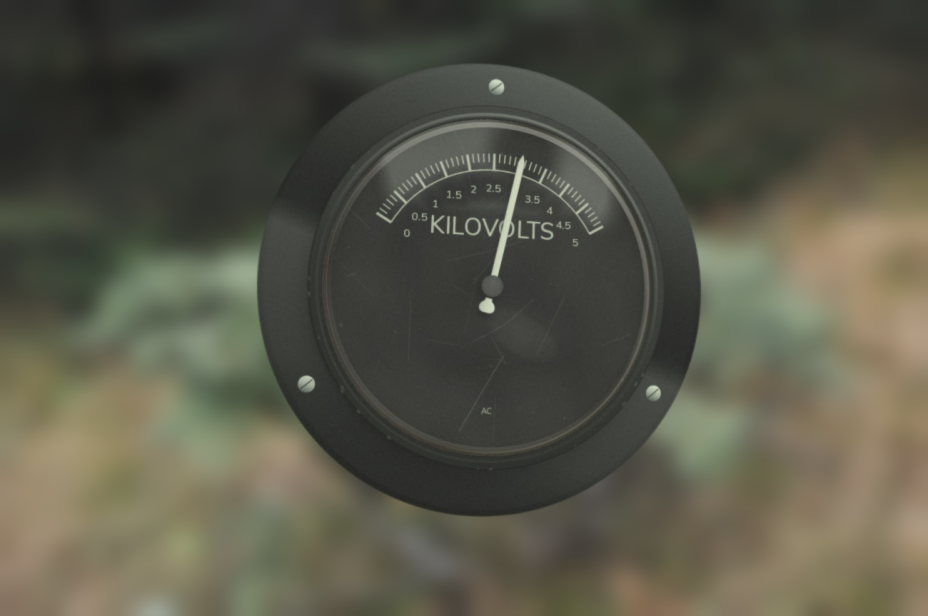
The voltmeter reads {"value": 3, "unit": "kV"}
